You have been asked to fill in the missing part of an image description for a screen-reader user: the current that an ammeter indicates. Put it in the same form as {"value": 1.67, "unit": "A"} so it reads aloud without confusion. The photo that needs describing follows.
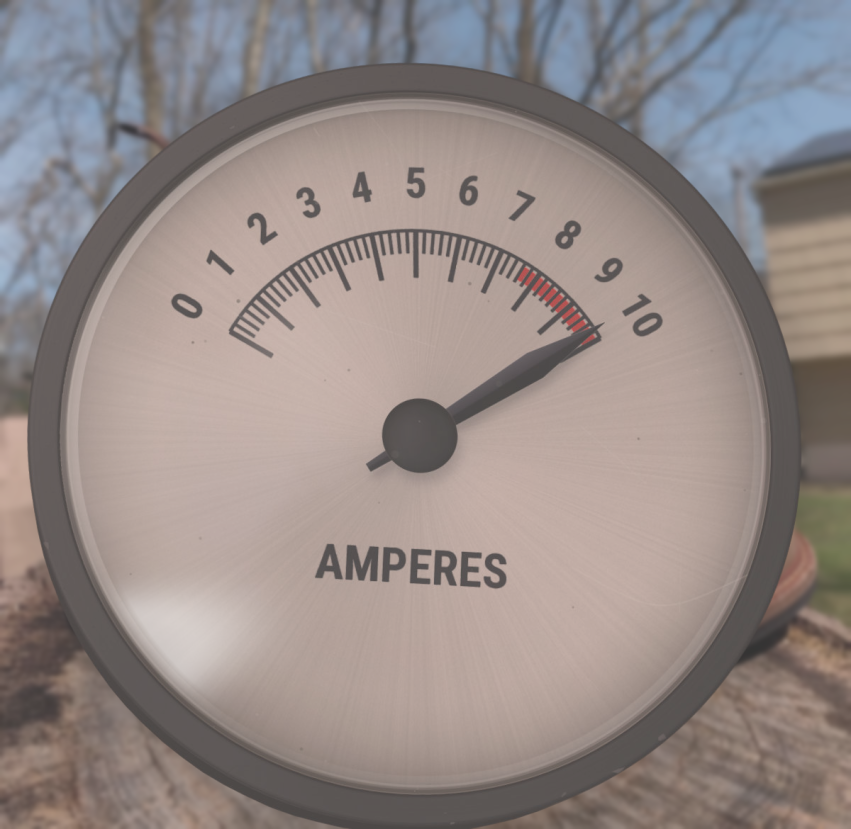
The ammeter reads {"value": 9.8, "unit": "A"}
